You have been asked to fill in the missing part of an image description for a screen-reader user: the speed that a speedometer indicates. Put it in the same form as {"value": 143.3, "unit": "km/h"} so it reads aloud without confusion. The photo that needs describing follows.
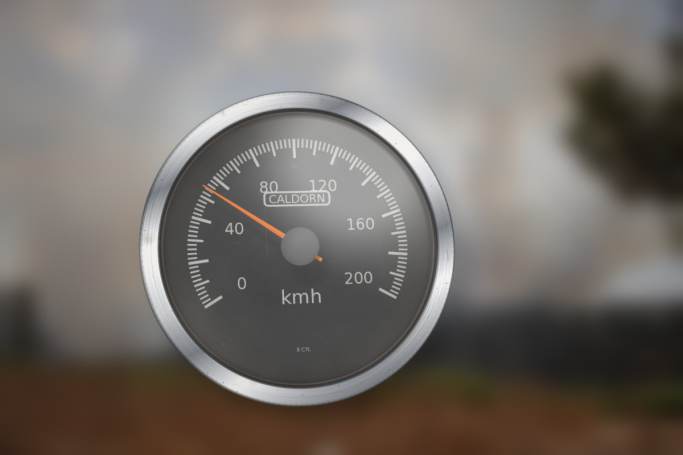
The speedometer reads {"value": 54, "unit": "km/h"}
